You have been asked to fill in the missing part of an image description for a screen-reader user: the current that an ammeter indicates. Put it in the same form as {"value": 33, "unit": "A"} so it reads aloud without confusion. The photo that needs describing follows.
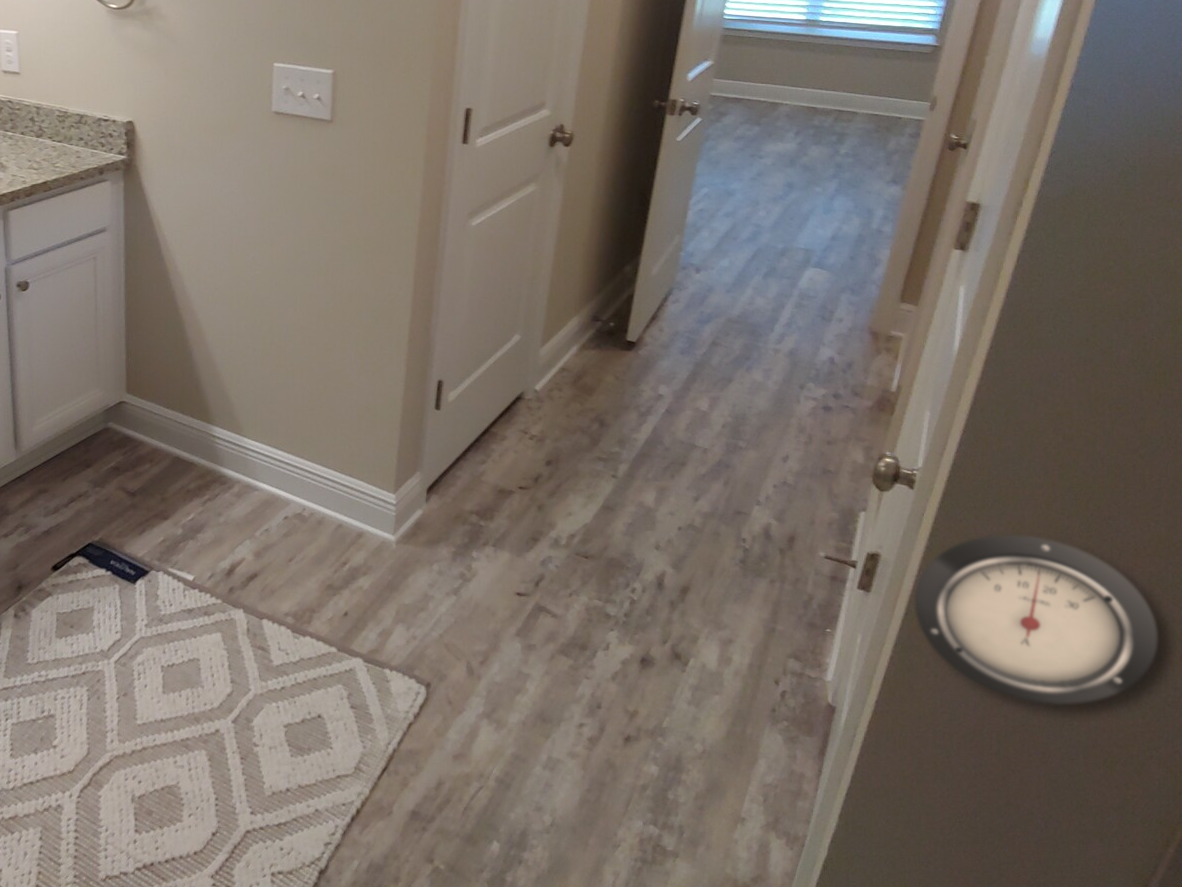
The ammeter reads {"value": 15, "unit": "A"}
